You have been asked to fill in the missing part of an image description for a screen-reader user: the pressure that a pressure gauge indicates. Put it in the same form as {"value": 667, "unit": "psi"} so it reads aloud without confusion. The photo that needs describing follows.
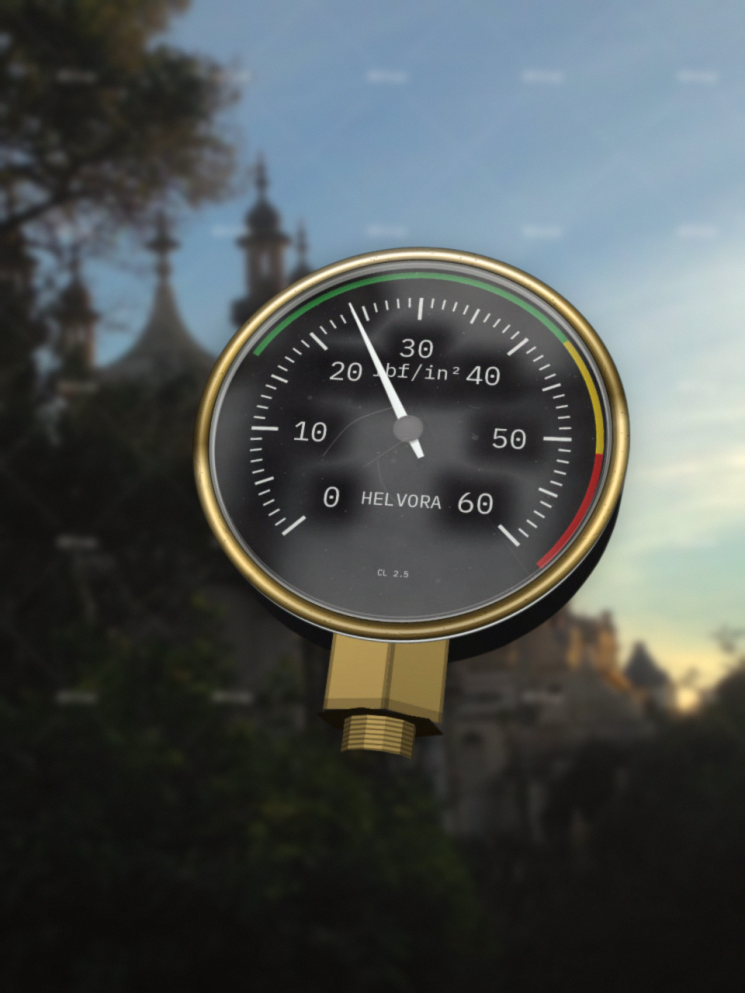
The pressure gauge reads {"value": 24, "unit": "psi"}
